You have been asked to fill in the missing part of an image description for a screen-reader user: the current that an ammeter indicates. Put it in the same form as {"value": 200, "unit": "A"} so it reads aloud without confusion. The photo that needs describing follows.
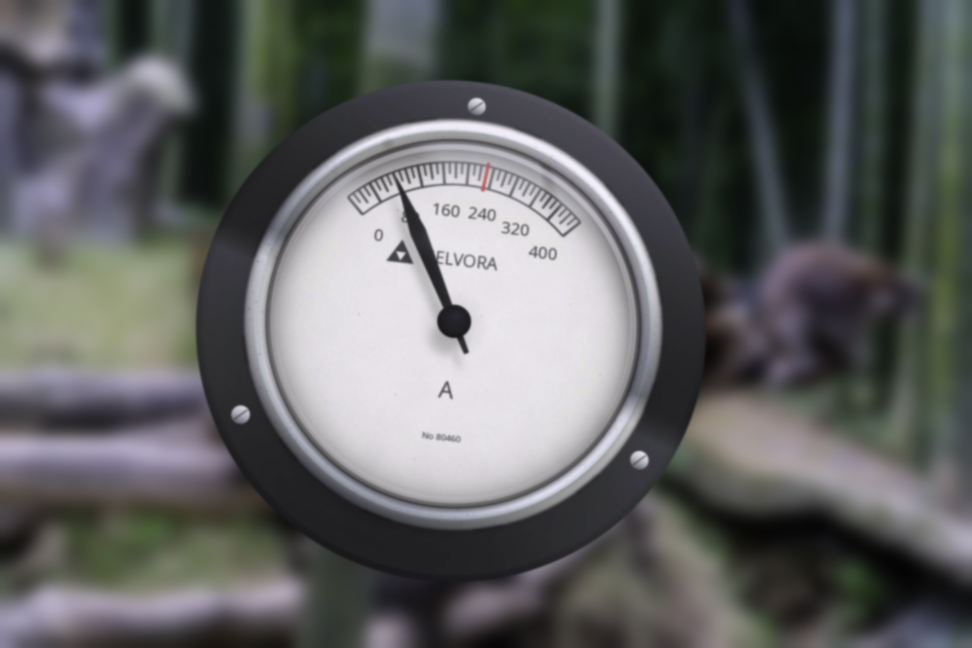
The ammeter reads {"value": 80, "unit": "A"}
